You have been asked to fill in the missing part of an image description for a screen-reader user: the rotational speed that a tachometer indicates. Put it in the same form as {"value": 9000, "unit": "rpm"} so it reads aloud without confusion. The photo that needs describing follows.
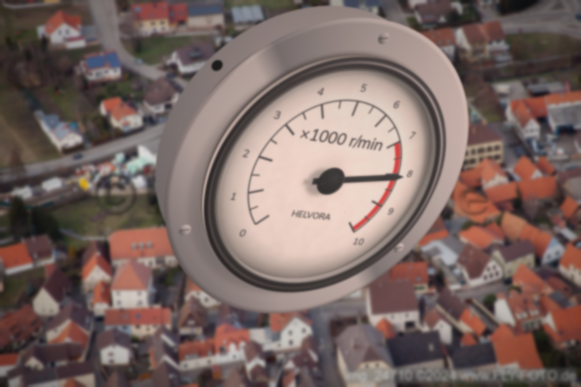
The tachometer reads {"value": 8000, "unit": "rpm"}
